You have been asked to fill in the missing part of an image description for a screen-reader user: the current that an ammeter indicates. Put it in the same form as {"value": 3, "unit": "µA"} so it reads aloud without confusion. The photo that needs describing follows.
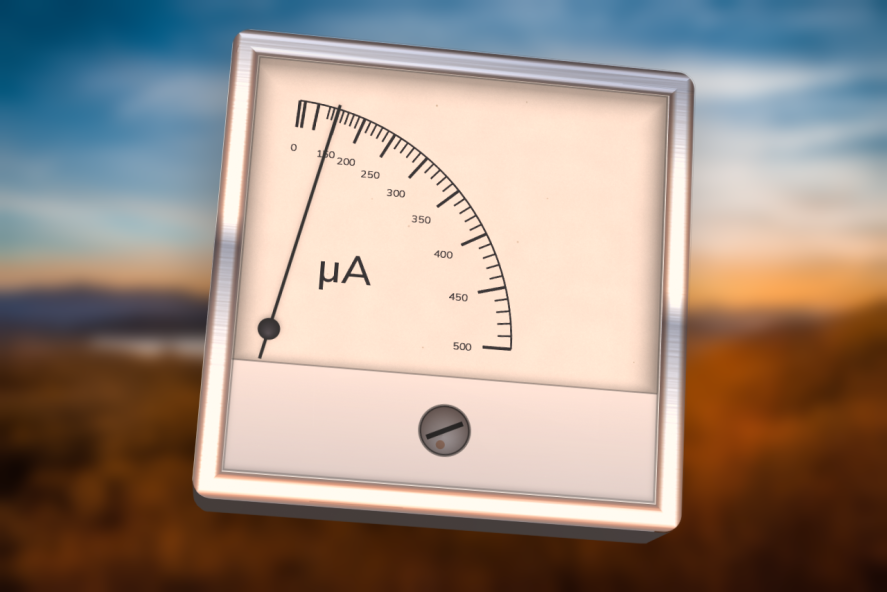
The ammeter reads {"value": 150, "unit": "µA"}
